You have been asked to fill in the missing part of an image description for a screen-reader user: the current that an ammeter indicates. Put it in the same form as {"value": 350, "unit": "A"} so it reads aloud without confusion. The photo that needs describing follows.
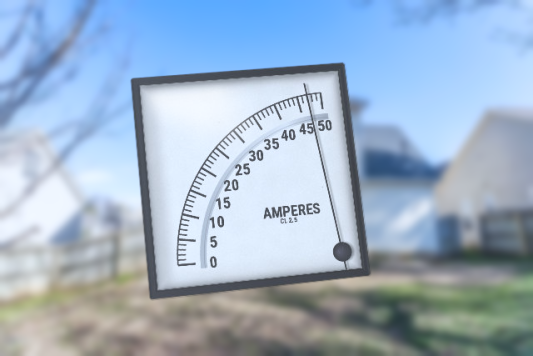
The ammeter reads {"value": 47, "unit": "A"}
